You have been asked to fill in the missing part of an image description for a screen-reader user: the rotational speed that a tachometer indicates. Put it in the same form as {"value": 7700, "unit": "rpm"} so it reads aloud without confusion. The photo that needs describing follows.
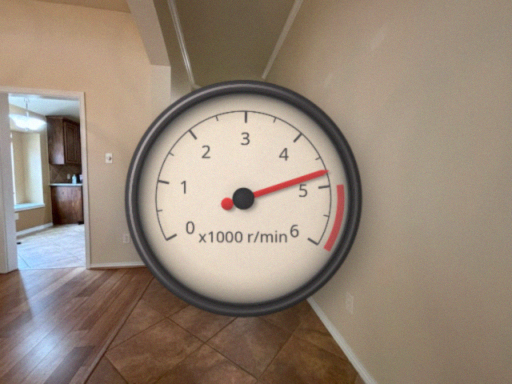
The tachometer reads {"value": 4750, "unit": "rpm"}
